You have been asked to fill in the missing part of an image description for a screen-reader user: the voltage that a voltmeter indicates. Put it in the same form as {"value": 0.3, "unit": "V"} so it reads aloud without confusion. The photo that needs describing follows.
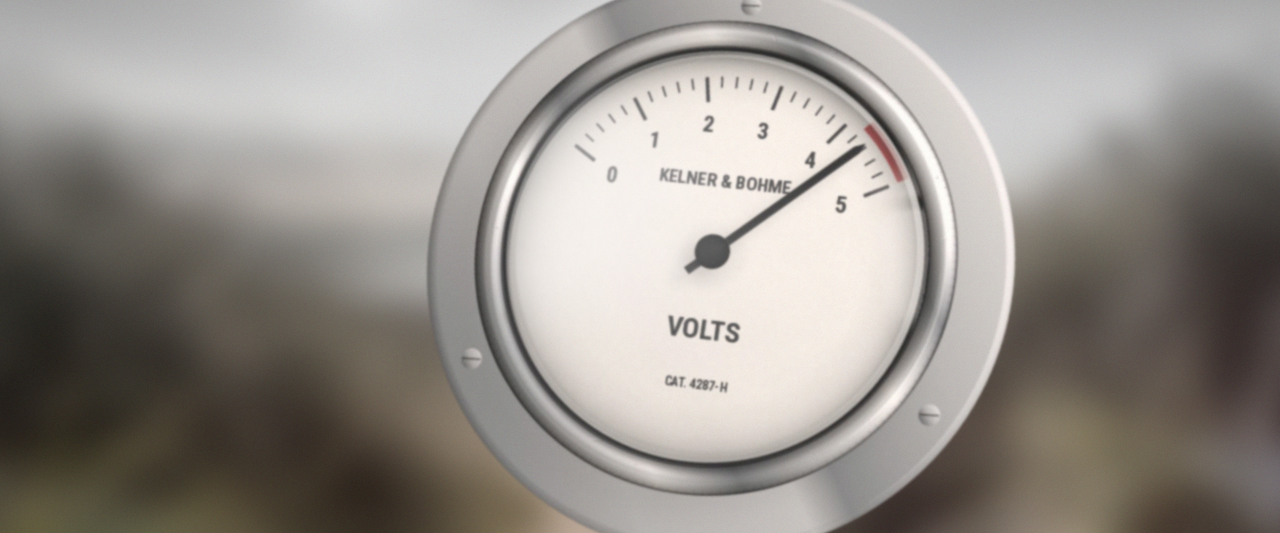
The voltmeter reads {"value": 4.4, "unit": "V"}
